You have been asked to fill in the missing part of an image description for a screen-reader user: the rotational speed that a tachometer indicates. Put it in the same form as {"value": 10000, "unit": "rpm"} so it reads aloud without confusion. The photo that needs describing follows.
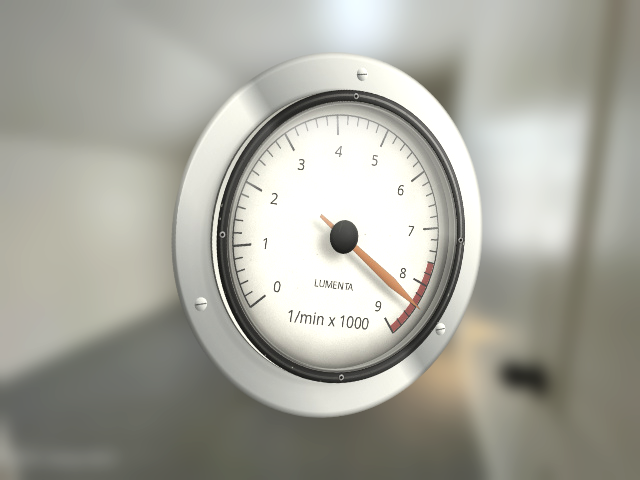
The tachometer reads {"value": 8400, "unit": "rpm"}
